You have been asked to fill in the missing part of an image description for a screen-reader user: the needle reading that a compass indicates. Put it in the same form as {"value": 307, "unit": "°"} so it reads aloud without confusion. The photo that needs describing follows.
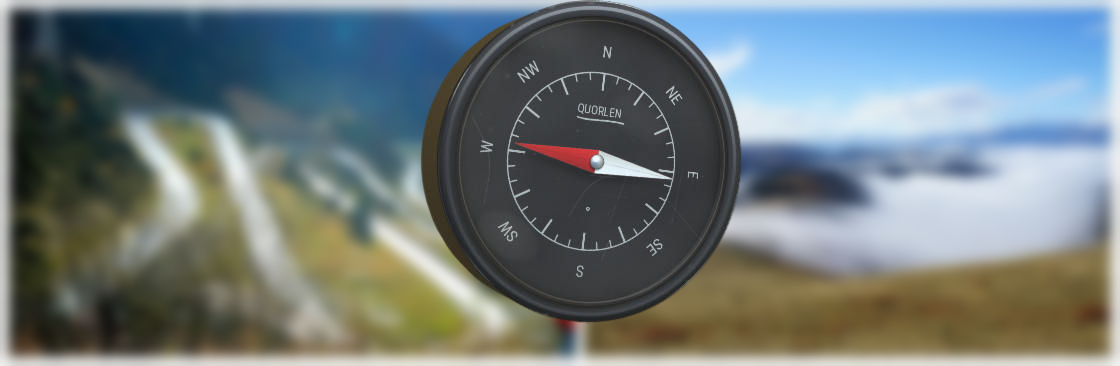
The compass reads {"value": 275, "unit": "°"}
